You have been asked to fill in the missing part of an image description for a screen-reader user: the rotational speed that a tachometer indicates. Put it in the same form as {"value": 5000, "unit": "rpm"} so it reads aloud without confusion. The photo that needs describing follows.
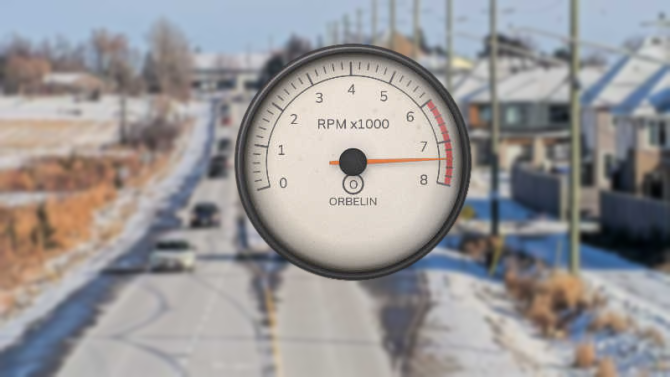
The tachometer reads {"value": 7400, "unit": "rpm"}
